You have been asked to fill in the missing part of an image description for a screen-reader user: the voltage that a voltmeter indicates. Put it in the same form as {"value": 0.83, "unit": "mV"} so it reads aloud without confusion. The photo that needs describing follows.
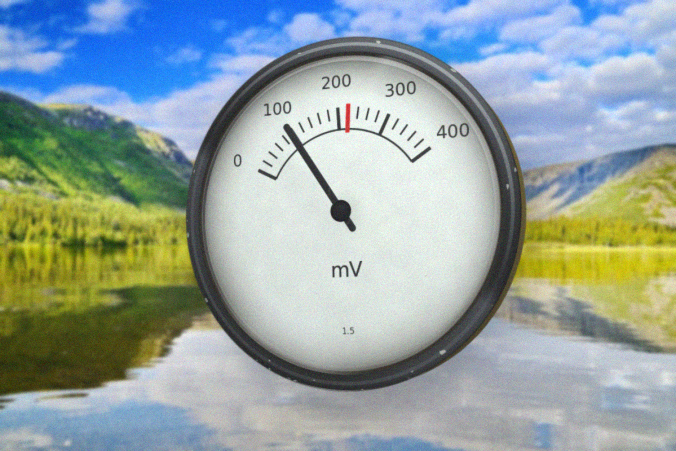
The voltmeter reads {"value": 100, "unit": "mV"}
